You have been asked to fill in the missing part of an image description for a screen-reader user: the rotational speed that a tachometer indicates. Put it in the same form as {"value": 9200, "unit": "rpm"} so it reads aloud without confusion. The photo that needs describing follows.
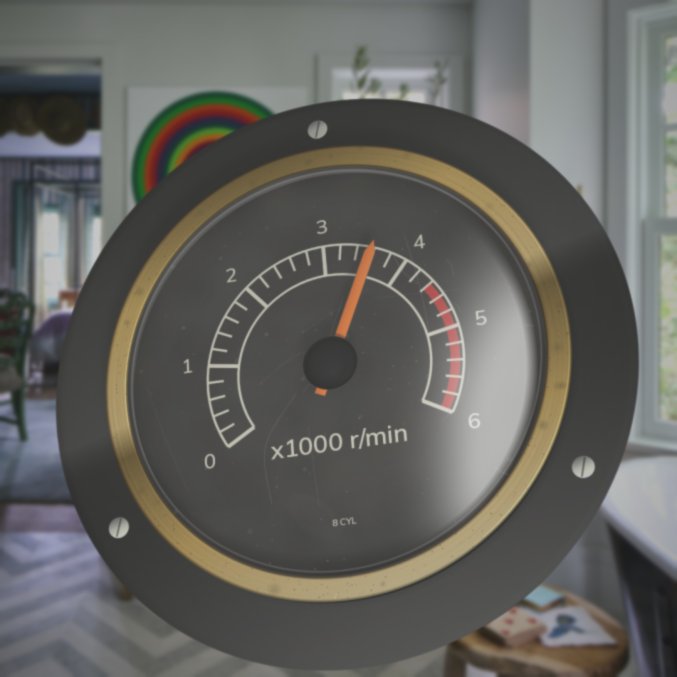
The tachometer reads {"value": 3600, "unit": "rpm"}
